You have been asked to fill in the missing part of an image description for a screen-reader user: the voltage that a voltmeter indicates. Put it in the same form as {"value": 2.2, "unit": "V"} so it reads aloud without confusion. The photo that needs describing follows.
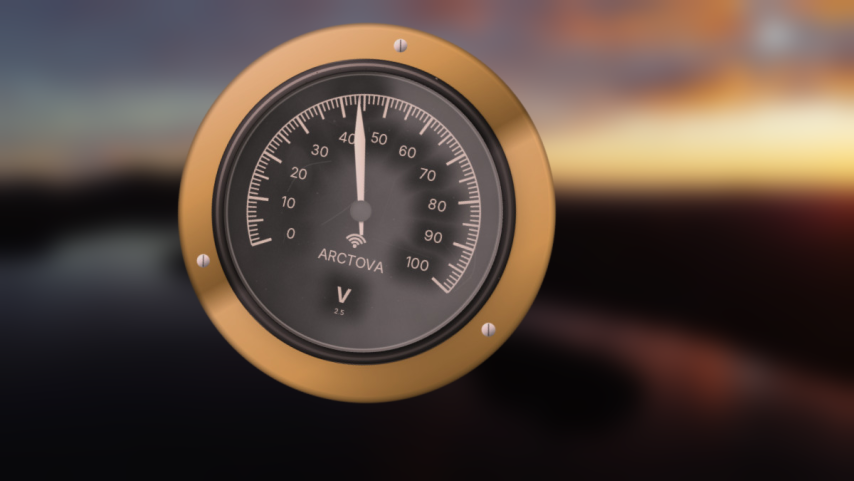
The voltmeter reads {"value": 44, "unit": "V"}
